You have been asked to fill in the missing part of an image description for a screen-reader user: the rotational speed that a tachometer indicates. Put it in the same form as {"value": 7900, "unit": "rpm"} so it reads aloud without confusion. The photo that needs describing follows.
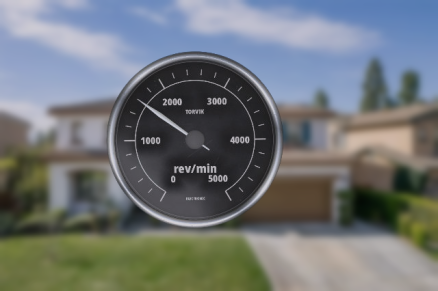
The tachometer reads {"value": 1600, "unit": "rpm"}
